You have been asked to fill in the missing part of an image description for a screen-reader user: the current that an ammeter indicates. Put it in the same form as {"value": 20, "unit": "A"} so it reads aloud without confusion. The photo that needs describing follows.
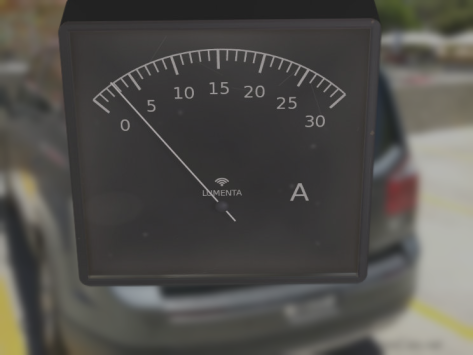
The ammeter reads {"value": 3, "unit": "A"}
